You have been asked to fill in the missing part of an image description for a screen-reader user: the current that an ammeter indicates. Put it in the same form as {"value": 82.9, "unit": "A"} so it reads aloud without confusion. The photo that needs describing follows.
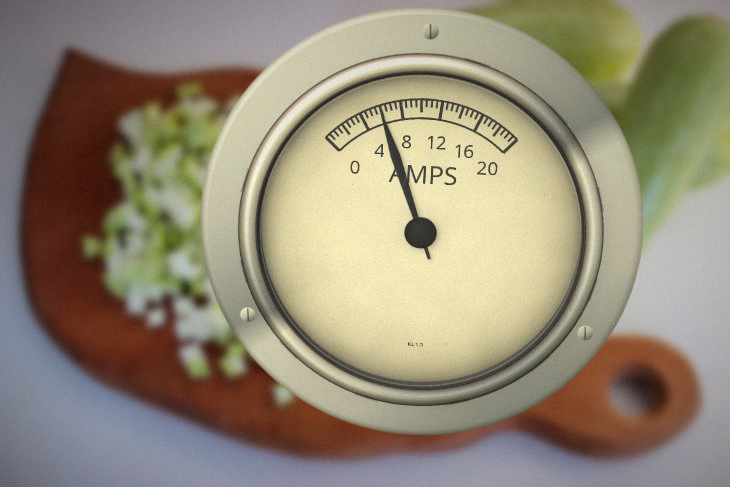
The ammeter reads {"value": 6, "unit": "A"}
